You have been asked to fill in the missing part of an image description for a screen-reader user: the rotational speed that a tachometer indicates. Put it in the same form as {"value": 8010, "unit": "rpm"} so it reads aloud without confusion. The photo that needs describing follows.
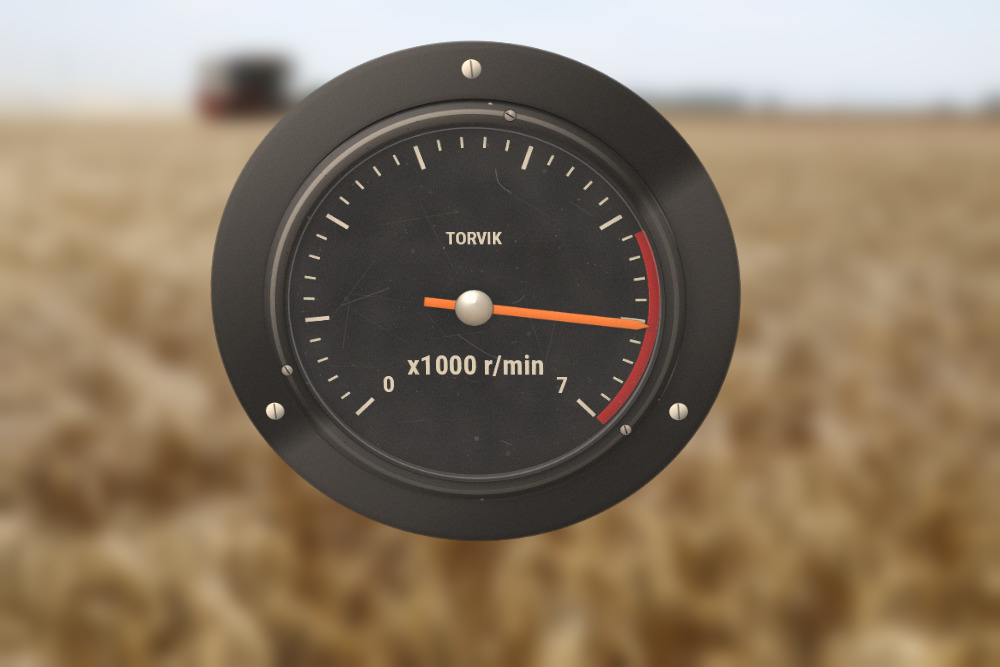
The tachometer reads {"value": 6000, "unit": "rpm"}
